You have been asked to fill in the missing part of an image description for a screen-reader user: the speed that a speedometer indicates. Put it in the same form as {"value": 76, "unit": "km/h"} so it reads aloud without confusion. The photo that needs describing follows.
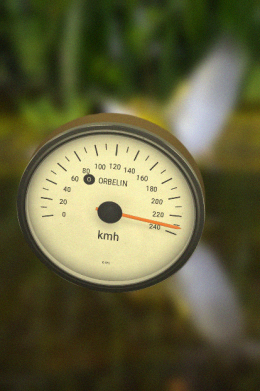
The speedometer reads {"value": 230, "unit": "km/h"}
